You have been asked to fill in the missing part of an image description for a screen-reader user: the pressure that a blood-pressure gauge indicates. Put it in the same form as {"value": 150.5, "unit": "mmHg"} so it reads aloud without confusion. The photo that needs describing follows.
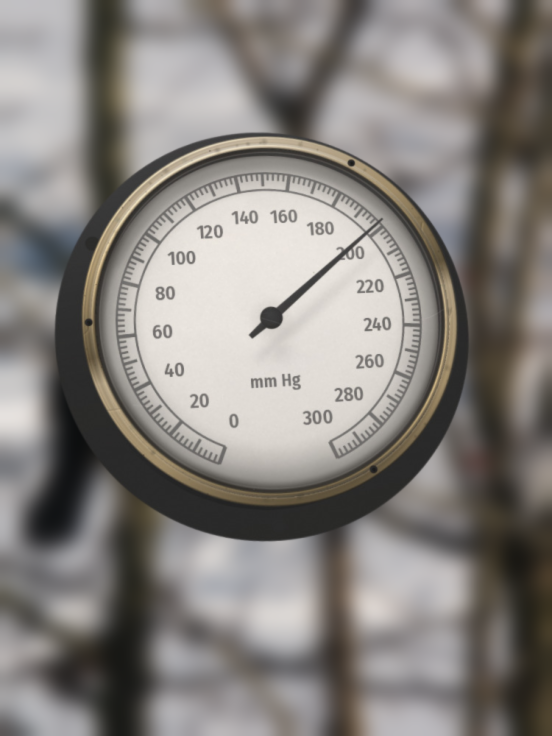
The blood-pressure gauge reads {"value": 198, "unit": "mmHg"}
